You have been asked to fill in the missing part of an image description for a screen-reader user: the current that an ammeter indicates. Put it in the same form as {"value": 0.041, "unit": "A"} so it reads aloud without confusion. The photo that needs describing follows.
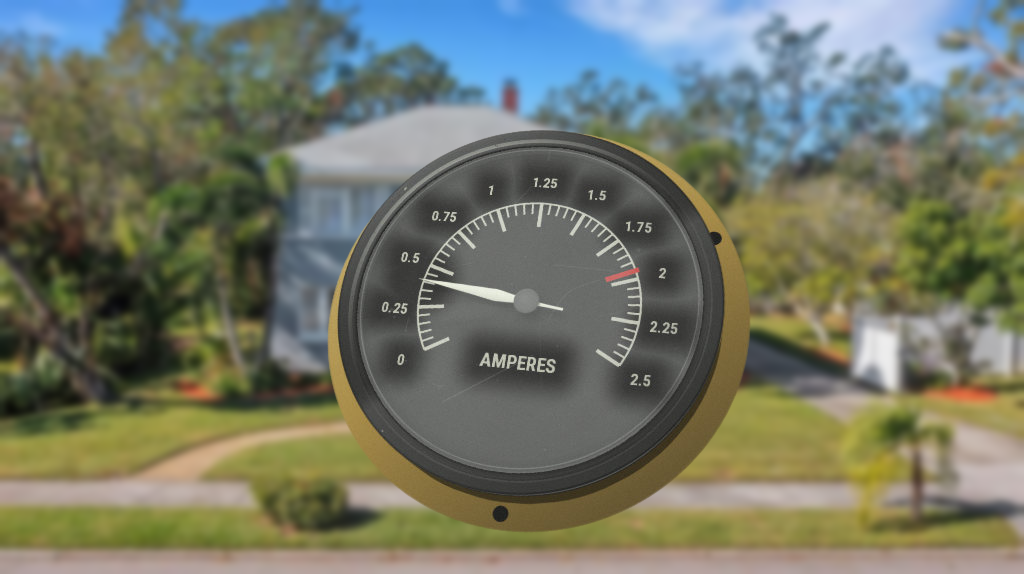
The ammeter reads {"value": 0.4, "unit": "A"}
